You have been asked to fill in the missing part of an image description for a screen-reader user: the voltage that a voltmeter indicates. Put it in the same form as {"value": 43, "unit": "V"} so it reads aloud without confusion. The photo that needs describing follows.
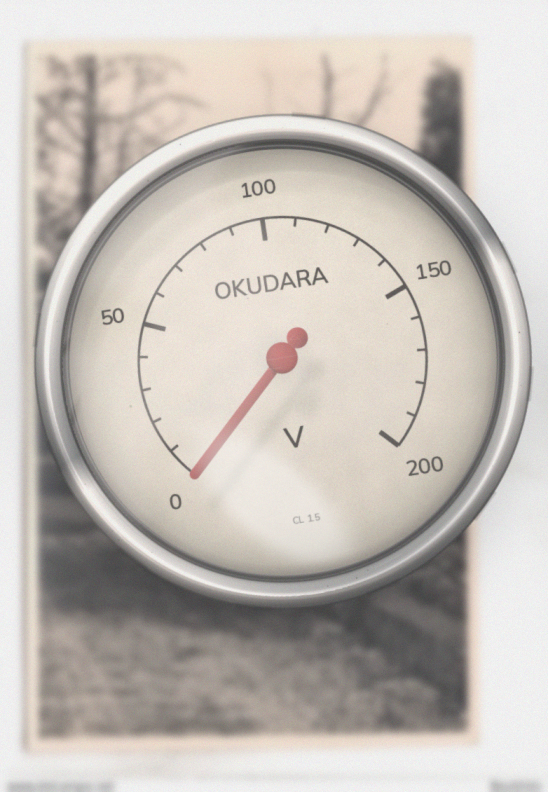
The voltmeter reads {"value": 0, "unit": "V"}
